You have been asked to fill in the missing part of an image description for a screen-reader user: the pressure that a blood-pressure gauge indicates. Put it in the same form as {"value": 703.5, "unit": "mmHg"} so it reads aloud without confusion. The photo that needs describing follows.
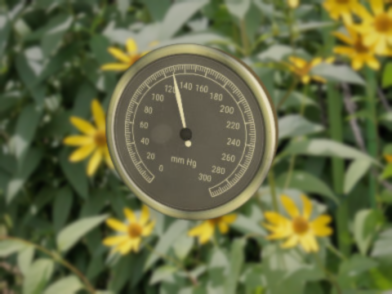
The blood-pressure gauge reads {"value": 130, "unit": "mmHg"}
